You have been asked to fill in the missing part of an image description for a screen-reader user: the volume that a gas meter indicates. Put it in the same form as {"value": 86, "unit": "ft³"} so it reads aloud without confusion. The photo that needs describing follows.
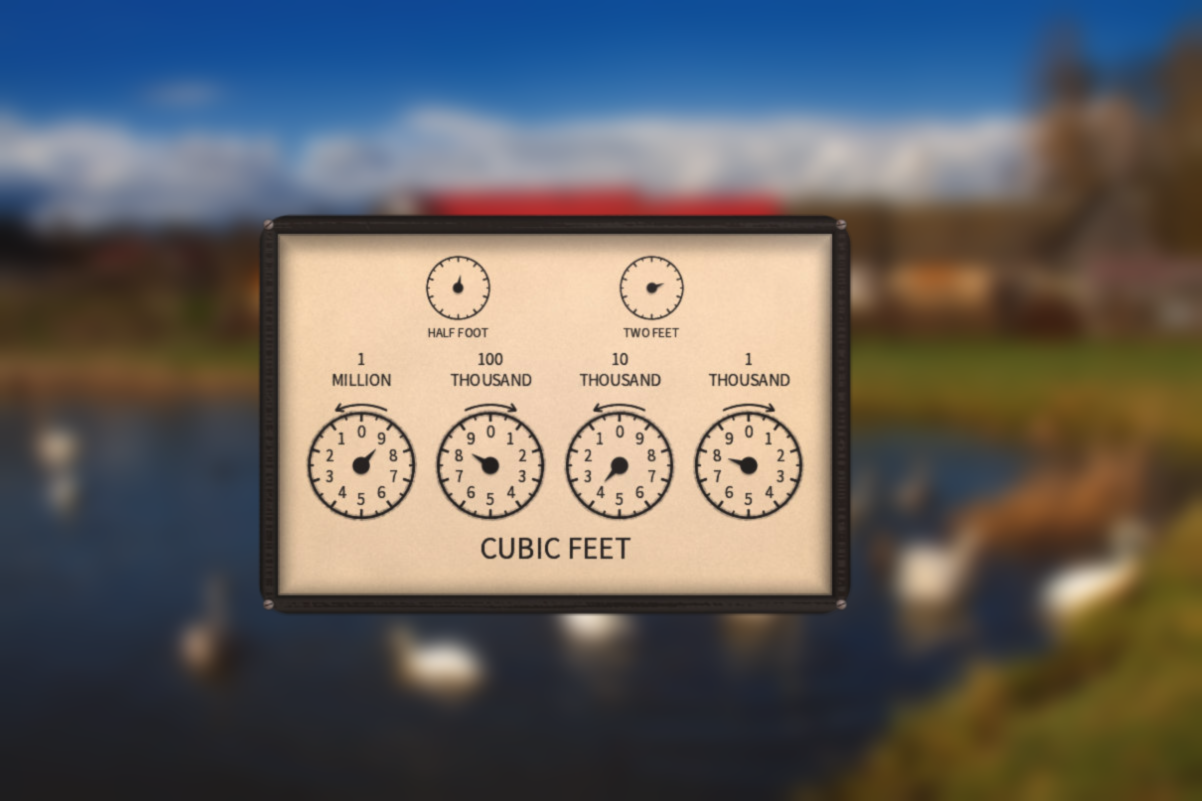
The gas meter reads {"value": 883800, "unit": "ft³"}
